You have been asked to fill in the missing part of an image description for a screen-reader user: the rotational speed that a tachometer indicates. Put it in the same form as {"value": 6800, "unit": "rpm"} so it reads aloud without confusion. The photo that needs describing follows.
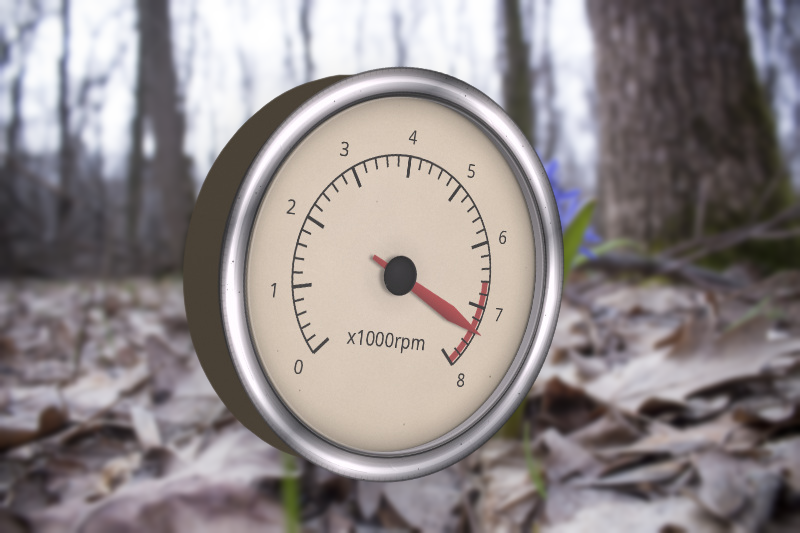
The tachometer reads {"value": 7400, "unit": "rpm"}
